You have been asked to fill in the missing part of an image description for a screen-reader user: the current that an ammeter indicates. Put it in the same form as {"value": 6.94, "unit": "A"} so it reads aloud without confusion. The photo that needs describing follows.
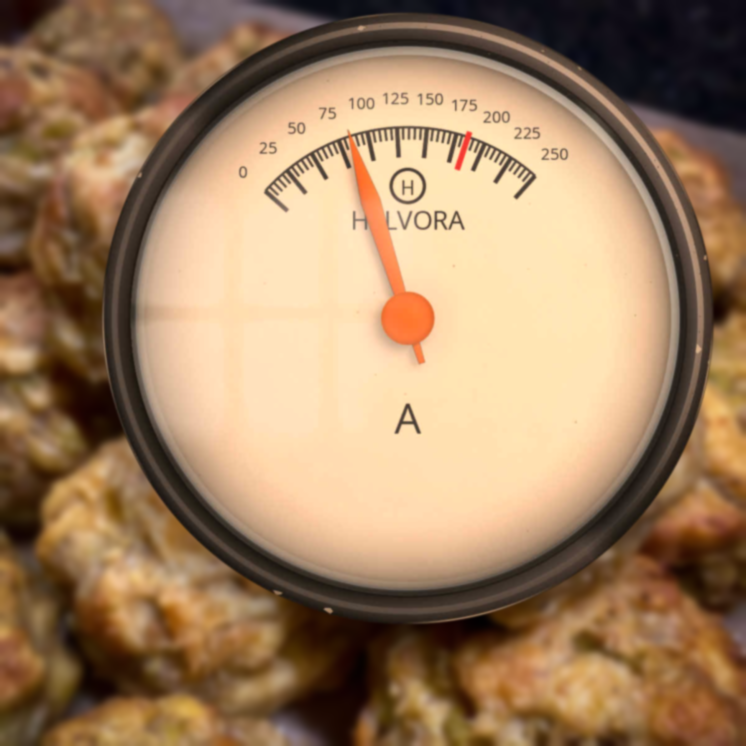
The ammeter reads {"value": 85, "unit": "A"}
